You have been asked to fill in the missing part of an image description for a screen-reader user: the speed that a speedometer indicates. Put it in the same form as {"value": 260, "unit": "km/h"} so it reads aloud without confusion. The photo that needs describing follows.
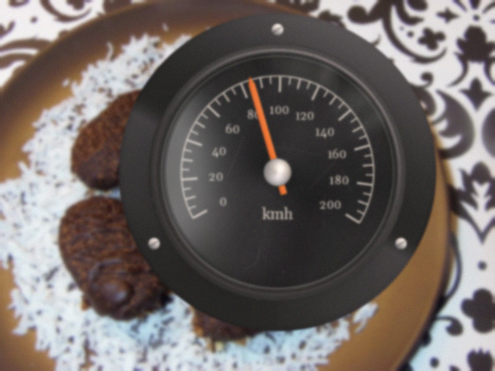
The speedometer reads {"value": 85, "unit": "km/h"}
